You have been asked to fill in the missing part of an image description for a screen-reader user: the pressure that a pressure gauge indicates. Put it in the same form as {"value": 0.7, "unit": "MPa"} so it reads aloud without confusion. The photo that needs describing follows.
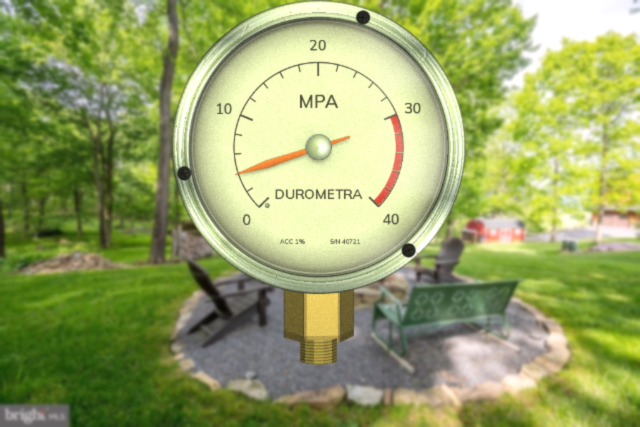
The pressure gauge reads {"value": 4, "unit": "MPa"}
